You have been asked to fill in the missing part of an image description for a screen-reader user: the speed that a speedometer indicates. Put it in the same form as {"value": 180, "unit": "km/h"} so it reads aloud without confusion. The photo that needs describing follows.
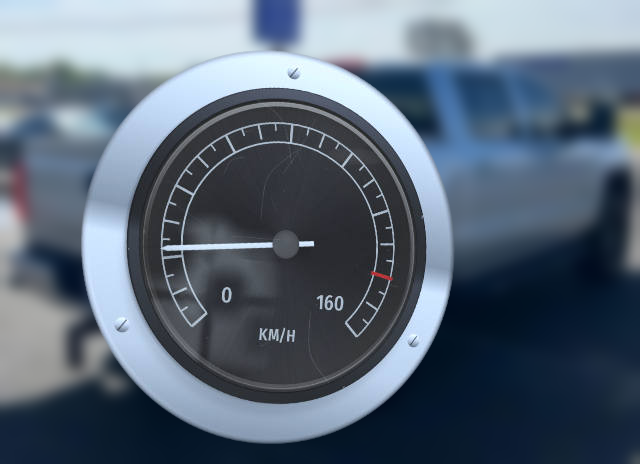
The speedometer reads {"value": 22.5, "unit": "km/h"}
